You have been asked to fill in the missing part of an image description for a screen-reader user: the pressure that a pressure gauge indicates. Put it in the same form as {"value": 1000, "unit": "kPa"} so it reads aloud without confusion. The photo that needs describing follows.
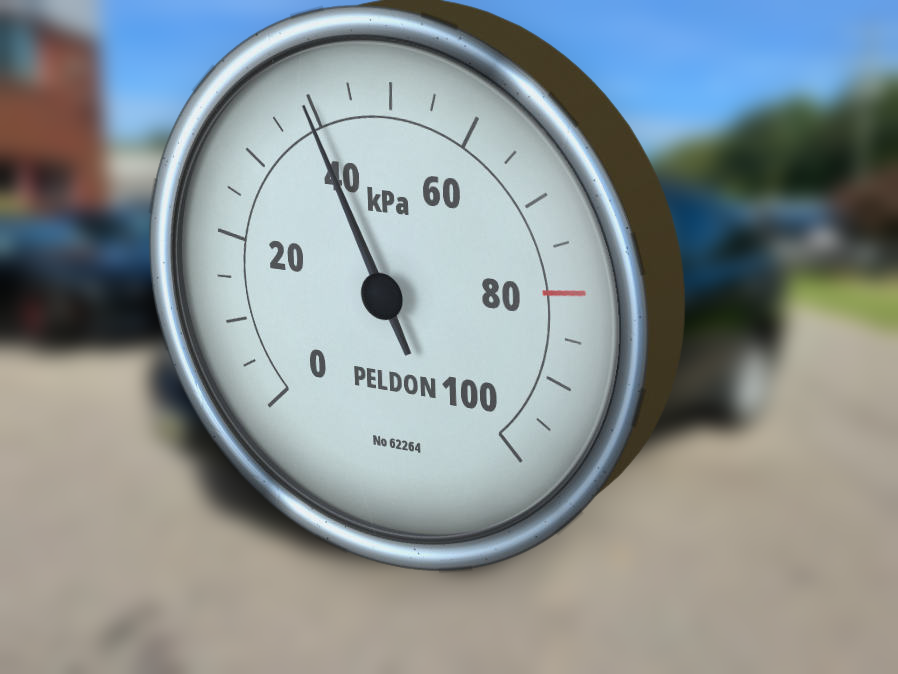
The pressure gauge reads {"value": 40, "unit": "kPa"}
